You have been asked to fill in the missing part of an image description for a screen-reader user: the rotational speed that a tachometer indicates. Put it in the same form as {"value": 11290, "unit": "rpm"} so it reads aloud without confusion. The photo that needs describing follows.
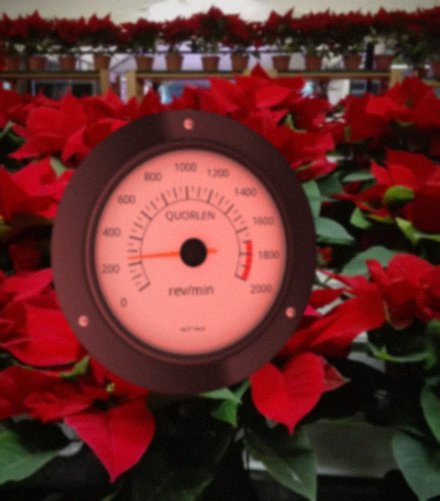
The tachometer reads {"value": 250, "unit": "rpm"}
